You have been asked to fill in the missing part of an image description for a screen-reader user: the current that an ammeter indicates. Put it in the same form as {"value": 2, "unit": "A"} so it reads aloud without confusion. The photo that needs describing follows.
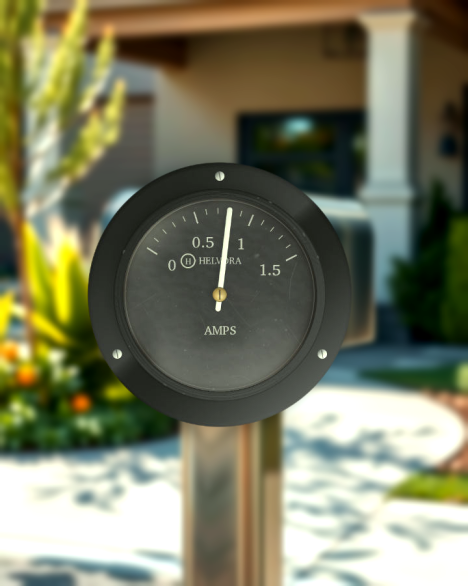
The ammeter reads {"value": 0.8, "unit": "A"}
